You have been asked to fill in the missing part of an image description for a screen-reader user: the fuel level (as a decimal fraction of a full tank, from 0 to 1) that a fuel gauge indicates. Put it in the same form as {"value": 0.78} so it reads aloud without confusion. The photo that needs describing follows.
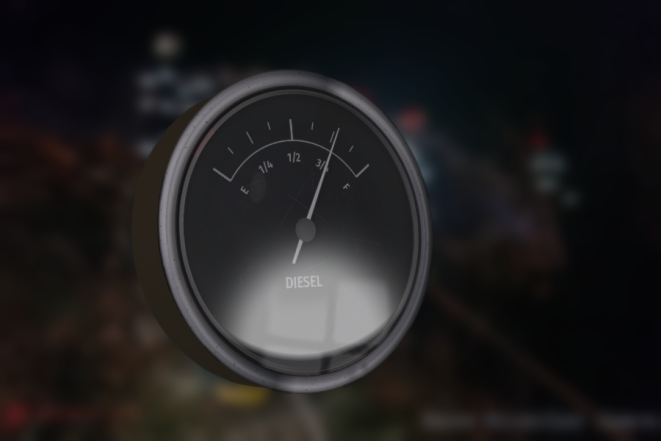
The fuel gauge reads {"value": 0.75}
